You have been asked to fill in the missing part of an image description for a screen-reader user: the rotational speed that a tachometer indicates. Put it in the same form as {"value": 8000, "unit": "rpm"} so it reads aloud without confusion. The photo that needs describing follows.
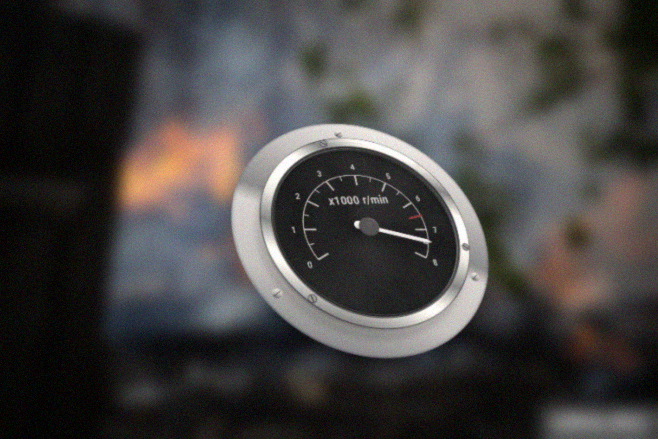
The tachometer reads {"value": 7500, "unit": "rpm"}
